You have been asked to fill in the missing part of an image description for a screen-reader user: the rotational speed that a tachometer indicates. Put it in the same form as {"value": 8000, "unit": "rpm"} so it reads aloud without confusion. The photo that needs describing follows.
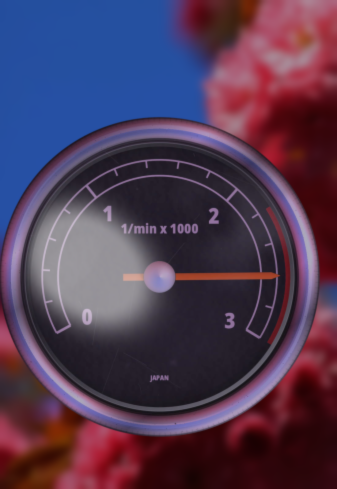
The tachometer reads {"value": 2600, "unit": "rpm"}
